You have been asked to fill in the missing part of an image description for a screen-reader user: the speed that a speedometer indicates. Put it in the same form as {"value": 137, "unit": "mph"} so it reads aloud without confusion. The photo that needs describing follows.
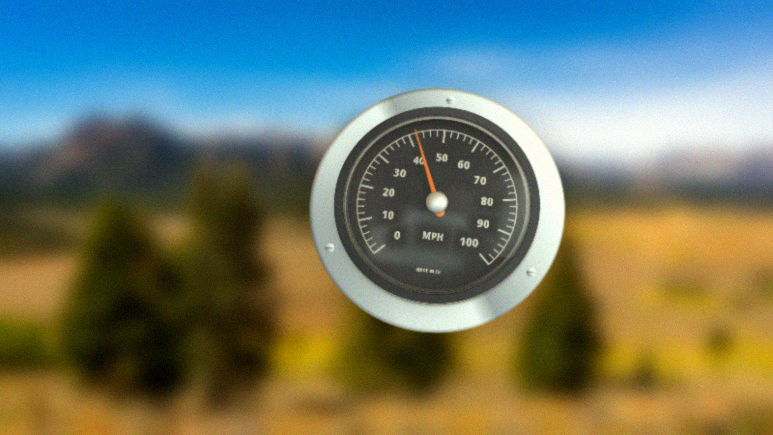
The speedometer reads {"value": 42, "unit": "mph"}
